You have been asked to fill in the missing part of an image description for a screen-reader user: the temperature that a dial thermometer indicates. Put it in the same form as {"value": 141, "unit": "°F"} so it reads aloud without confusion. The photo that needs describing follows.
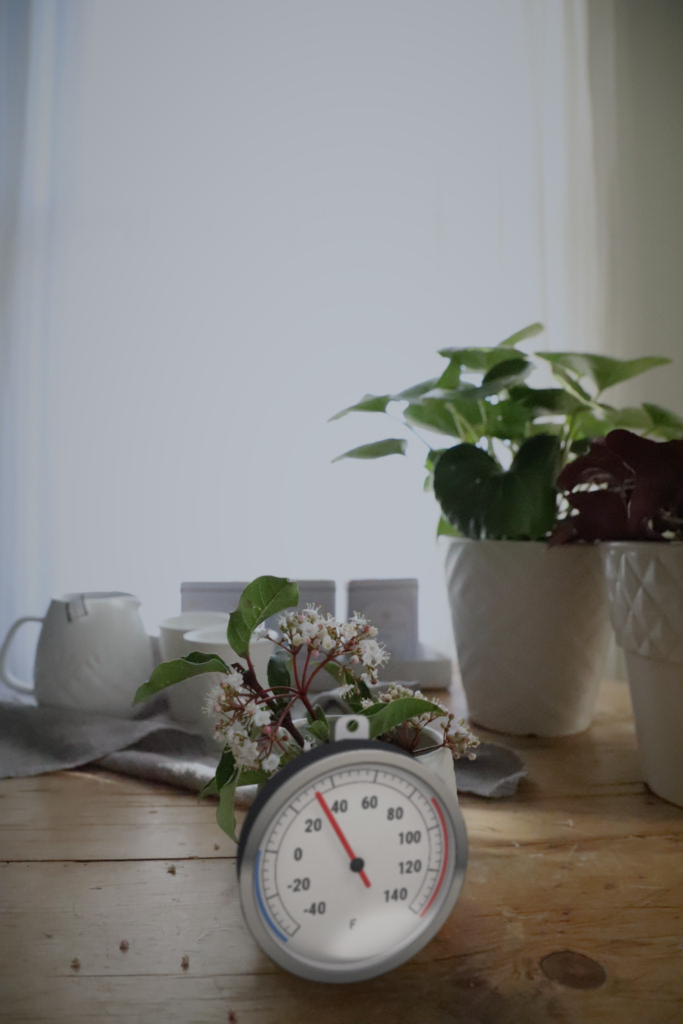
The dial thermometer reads {"value": 32, "unit": "°F"}
